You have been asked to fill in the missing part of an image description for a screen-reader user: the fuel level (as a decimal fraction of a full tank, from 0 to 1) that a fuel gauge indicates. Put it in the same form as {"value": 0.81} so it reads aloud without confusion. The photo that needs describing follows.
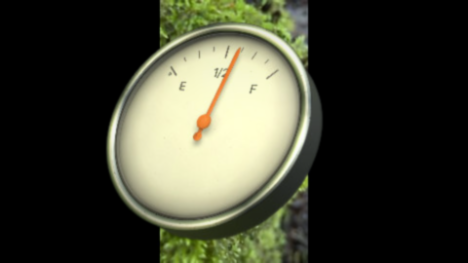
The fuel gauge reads {"value": 0.625}
